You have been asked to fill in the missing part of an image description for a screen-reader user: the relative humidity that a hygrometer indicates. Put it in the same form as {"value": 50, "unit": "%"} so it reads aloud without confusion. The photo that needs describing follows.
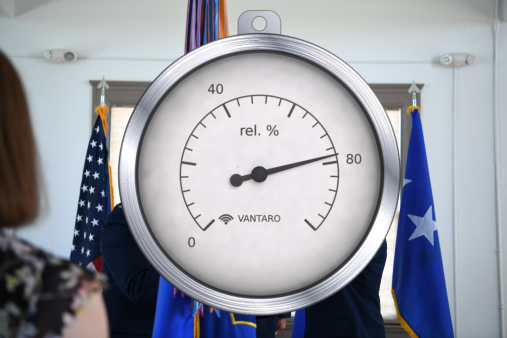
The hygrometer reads {"value": 78, "unit": "%"}
